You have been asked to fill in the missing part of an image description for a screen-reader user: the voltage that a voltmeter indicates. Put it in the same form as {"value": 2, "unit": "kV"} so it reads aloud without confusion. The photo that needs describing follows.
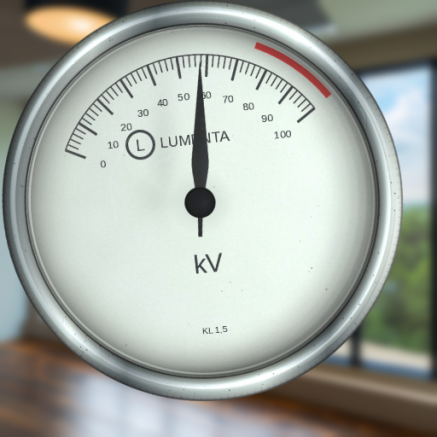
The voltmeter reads {"value": 58, "unit": "kV"}
